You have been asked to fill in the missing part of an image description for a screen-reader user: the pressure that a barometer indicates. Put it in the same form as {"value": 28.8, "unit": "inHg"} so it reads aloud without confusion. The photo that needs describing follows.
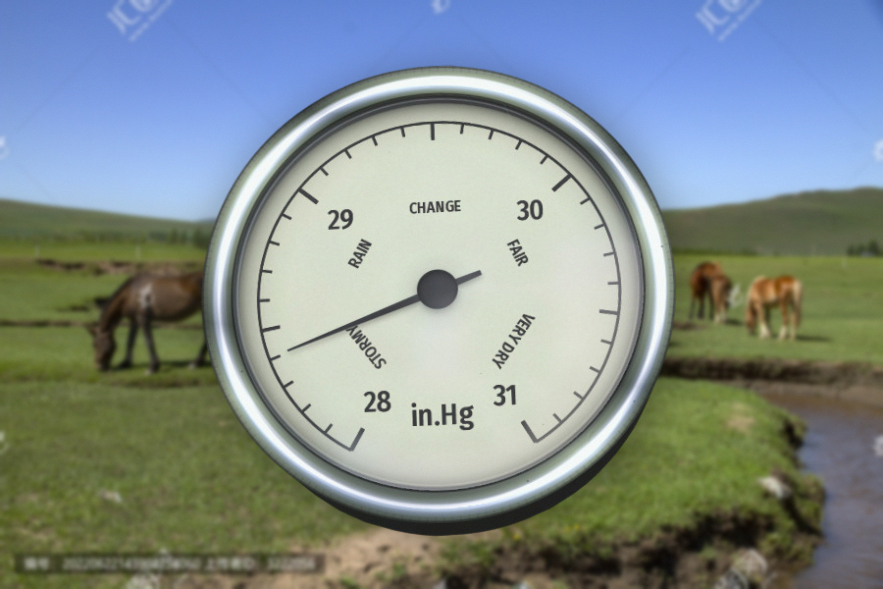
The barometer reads {"value": 28.4, "unit": "inHg"}
